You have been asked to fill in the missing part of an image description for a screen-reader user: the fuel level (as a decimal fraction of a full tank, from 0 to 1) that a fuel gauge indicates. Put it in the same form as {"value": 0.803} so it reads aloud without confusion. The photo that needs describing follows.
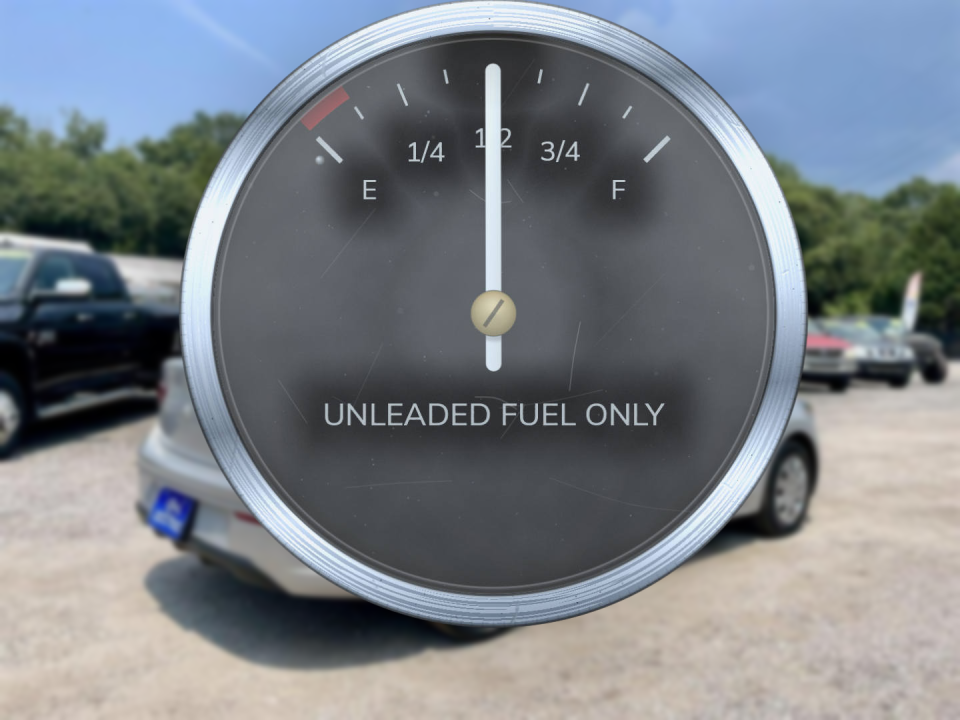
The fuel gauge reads {"value": 0.5}
